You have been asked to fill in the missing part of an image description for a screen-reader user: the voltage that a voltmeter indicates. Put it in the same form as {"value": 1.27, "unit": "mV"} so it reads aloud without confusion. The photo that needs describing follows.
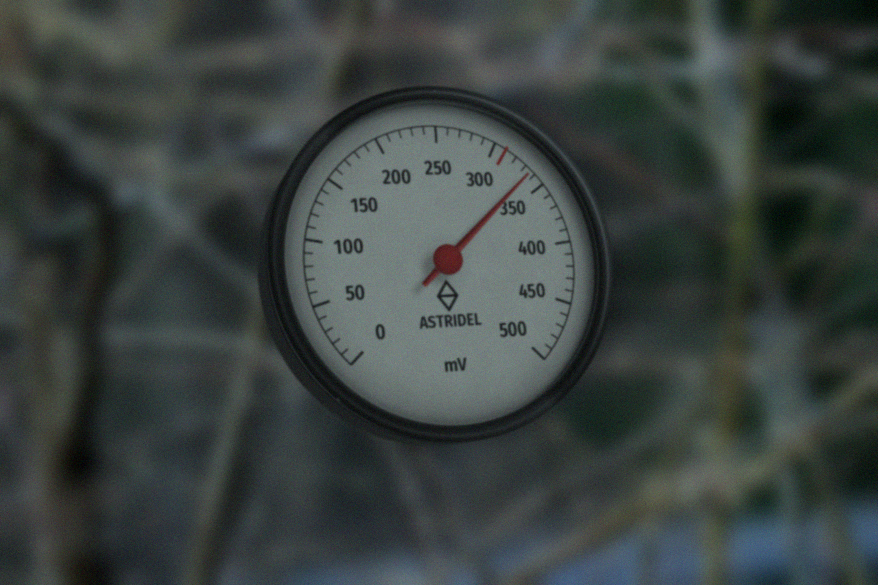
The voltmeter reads {"value": 335, "unit": "mV"}
